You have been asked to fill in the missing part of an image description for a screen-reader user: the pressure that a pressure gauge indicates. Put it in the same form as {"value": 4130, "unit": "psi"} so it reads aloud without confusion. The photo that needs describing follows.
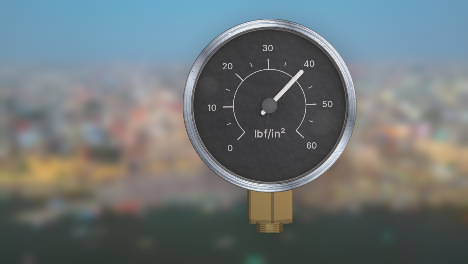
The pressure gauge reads {"value": 40, "unit": "psi"}
